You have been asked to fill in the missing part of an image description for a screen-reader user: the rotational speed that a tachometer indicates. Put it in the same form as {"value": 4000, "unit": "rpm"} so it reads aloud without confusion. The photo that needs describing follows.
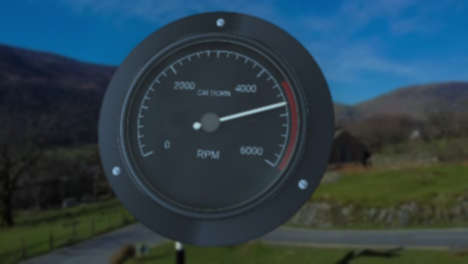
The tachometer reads {"value": 4800, "unit": "rpm"}
